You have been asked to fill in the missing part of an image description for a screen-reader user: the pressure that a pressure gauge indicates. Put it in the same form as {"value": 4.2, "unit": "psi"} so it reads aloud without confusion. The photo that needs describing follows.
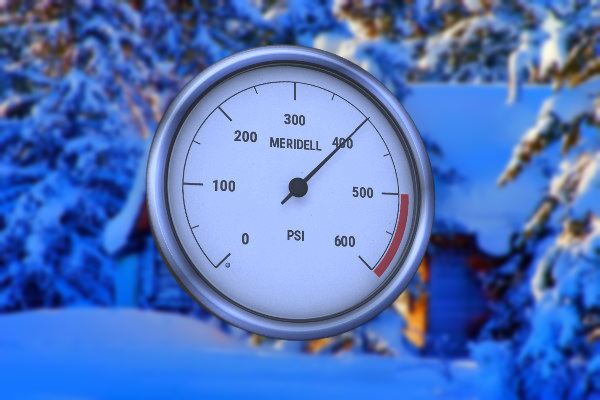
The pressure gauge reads {"value": 400, "unit": "psi"}
